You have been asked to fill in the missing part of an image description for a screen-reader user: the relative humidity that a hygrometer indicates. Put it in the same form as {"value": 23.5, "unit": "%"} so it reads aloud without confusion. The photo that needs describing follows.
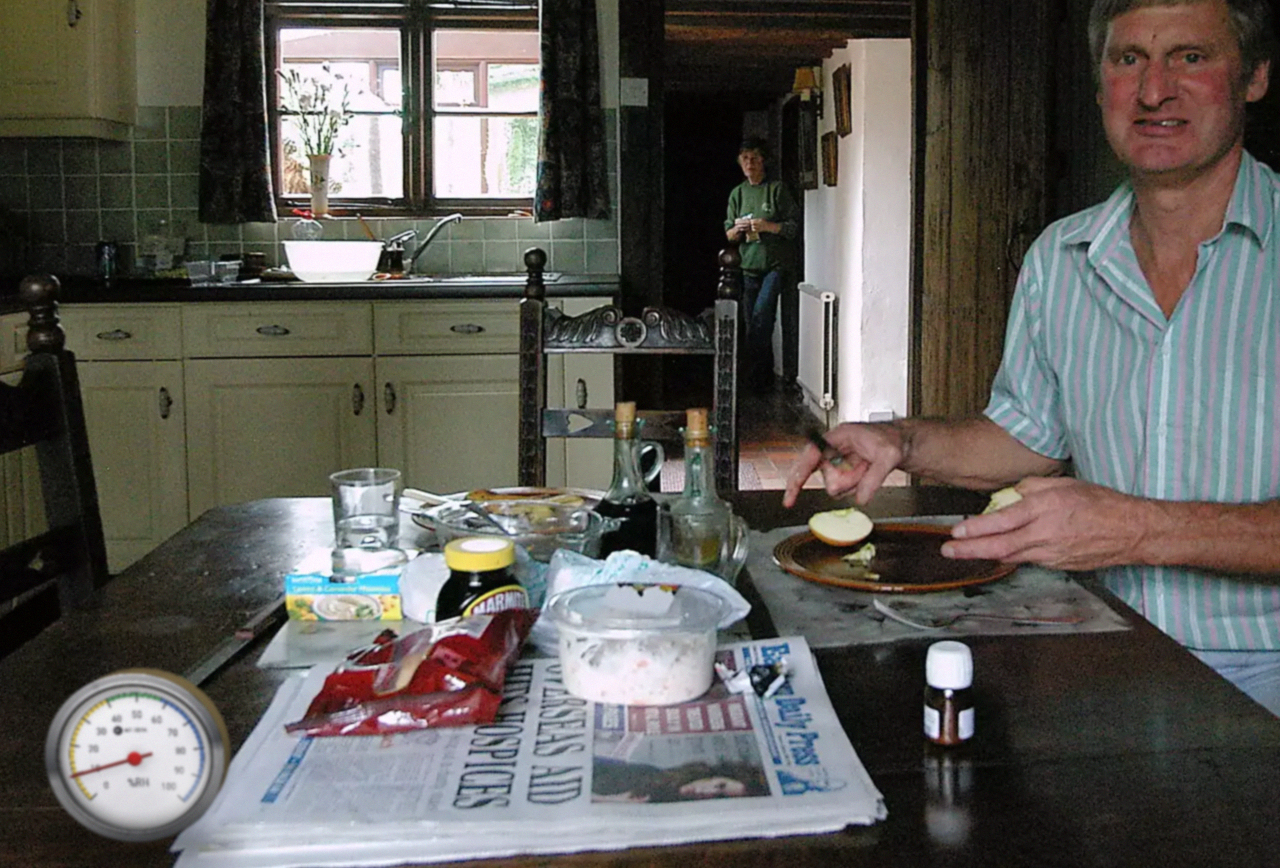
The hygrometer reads {"value": 10, "unit": "%"}
